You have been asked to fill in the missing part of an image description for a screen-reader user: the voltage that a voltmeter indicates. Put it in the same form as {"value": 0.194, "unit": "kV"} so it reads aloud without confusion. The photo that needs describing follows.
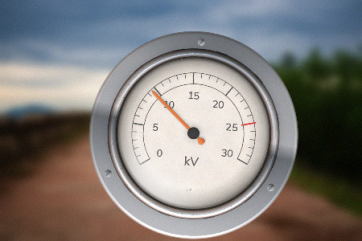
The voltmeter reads {"value": 9.5, "unit": "kV"}
